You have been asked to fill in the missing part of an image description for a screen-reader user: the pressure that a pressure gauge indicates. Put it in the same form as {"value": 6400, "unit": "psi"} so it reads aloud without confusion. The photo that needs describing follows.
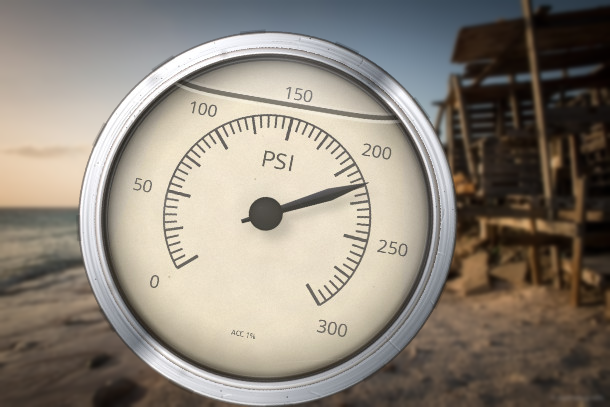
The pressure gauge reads {"value": 215, "unit": "psi"}
